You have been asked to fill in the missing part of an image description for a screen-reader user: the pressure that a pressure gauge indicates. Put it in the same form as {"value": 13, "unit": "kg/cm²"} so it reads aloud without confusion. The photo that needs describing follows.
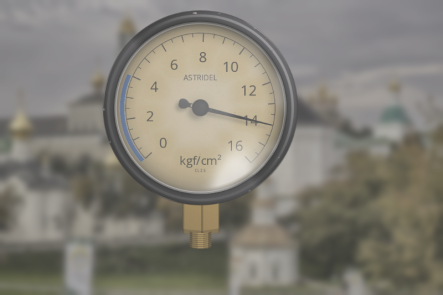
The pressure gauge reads {"value": 14, "unit": "kg/cm²"}
